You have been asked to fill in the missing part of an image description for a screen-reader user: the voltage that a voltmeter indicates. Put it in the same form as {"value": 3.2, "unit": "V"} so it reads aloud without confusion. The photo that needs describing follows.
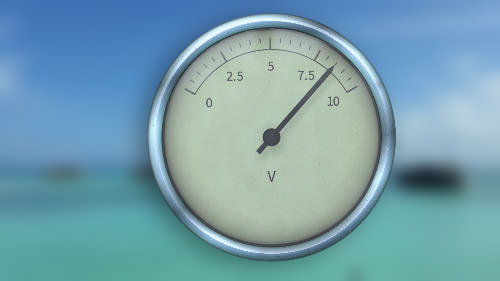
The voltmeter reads {"value": 8.5, "unit": "V"}
